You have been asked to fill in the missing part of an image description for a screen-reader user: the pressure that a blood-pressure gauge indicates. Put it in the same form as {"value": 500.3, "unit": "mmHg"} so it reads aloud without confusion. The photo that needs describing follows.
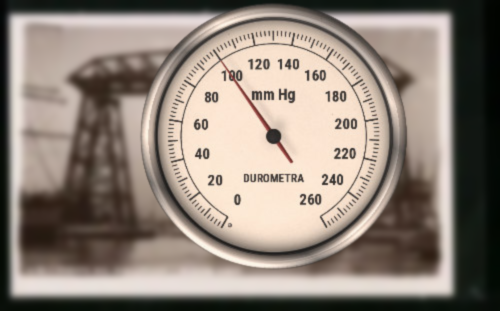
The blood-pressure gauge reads {"value": 100, "unit": "mmHg"}
